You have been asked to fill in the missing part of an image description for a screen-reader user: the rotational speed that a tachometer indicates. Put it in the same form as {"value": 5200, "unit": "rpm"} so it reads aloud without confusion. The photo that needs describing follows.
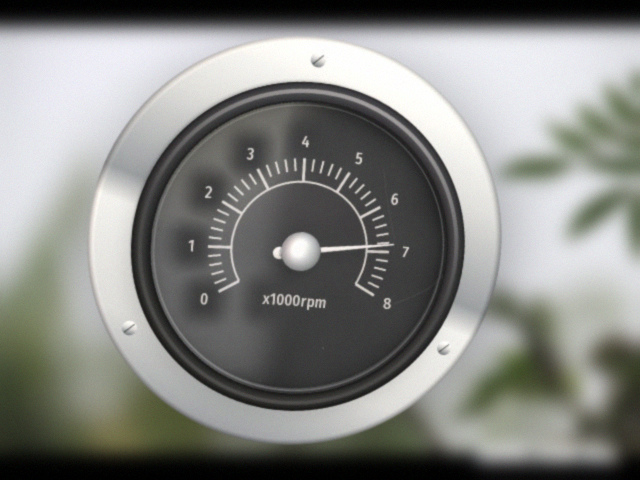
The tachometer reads {"value": 6800, "unit": "rpm"}
